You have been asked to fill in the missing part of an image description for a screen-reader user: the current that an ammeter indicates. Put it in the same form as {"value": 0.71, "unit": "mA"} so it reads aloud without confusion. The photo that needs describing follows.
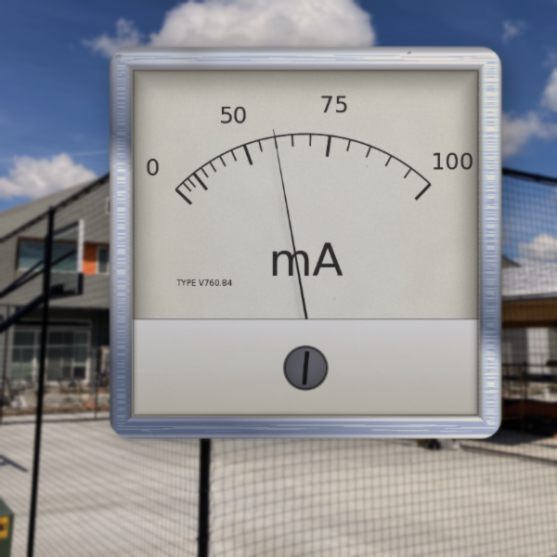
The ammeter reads {"value": 60, "unit": "mA"}
